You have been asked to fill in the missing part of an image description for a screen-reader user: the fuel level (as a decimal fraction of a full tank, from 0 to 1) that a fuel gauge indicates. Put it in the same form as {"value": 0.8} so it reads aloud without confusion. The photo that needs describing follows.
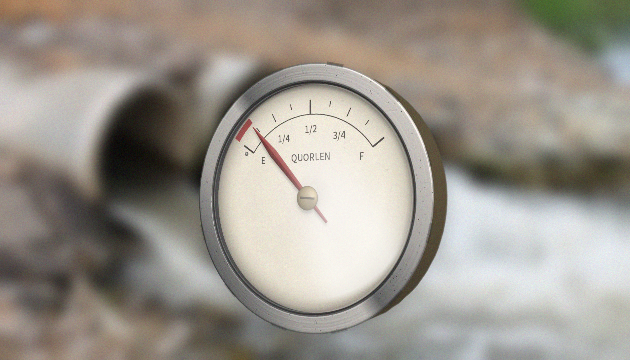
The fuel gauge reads {"value": 0.125}
